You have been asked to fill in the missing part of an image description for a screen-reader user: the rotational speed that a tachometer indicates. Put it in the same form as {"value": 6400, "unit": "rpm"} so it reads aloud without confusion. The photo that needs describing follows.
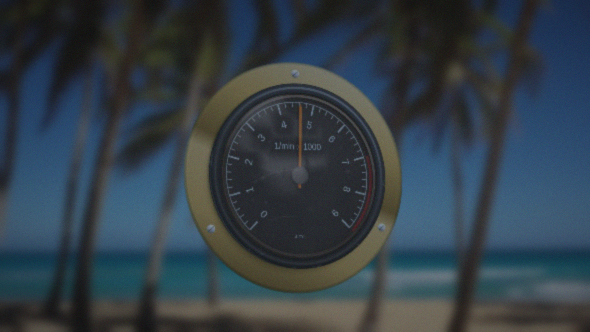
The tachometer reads {"value": 4600, "unit": "rpm"}
